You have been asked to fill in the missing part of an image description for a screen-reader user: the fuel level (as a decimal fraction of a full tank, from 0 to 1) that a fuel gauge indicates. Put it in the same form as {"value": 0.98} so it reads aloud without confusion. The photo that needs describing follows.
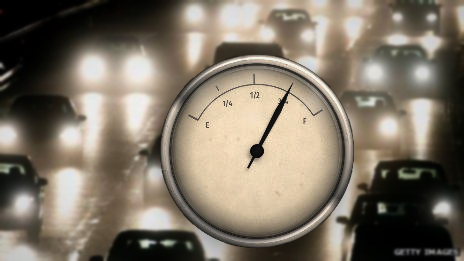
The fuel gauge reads {"value": 0.75}
